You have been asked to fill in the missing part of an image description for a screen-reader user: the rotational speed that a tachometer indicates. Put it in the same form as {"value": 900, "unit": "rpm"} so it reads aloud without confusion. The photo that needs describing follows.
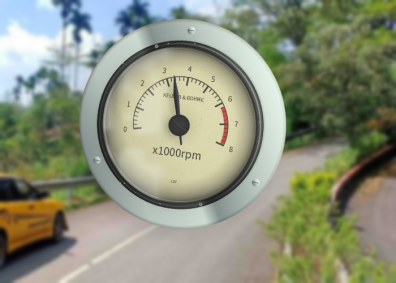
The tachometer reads {"value": 3400, "unit": "rpm"}
